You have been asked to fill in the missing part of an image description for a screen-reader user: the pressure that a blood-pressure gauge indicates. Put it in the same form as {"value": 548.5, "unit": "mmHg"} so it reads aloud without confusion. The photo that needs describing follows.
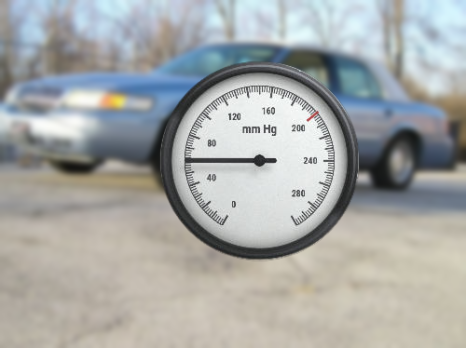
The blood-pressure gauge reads {"value": 60, "unit": "mmHg"}
